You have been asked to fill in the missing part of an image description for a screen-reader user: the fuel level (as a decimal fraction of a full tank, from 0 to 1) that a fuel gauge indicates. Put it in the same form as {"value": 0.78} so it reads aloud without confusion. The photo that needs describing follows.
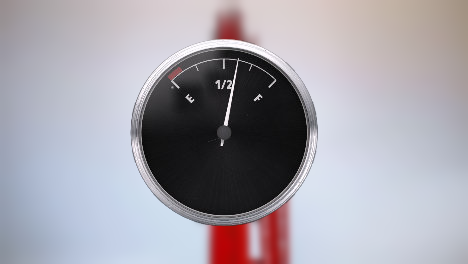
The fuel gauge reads {"value": 0.625}
